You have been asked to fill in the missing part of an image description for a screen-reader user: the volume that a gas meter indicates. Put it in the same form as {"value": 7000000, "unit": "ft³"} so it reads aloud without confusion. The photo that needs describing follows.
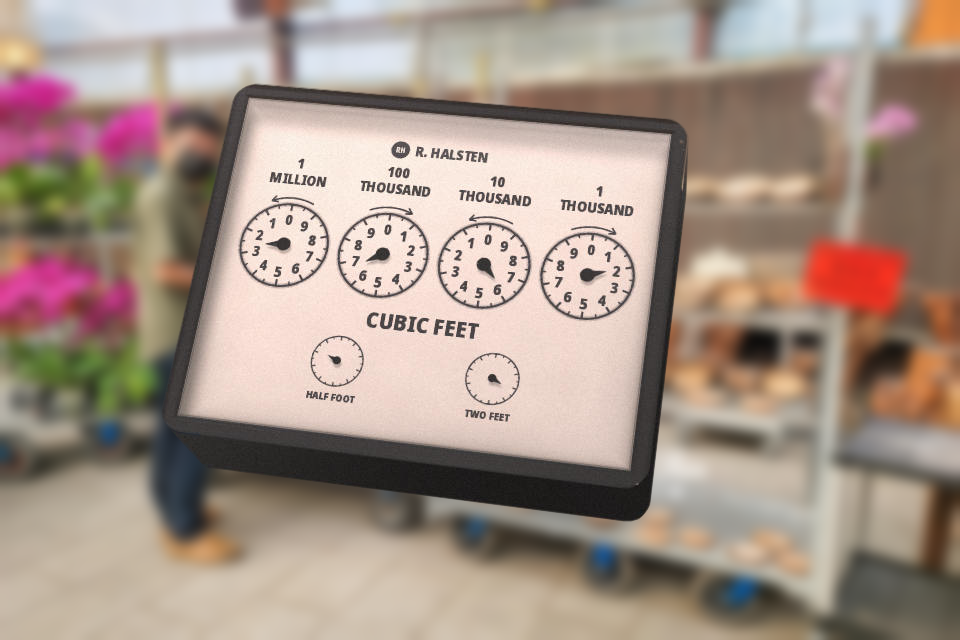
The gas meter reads {"value": 266200, "unit": "ft³"}
